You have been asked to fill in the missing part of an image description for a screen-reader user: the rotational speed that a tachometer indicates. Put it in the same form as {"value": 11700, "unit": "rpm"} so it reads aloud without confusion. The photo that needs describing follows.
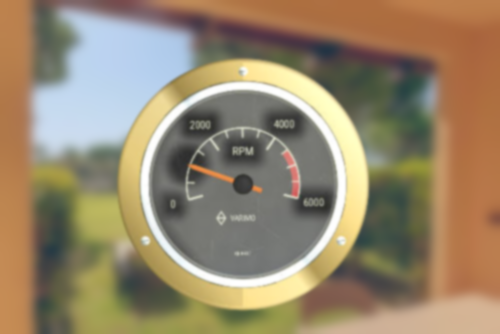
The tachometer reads {"value": 1000, "unit": "rpm"}
